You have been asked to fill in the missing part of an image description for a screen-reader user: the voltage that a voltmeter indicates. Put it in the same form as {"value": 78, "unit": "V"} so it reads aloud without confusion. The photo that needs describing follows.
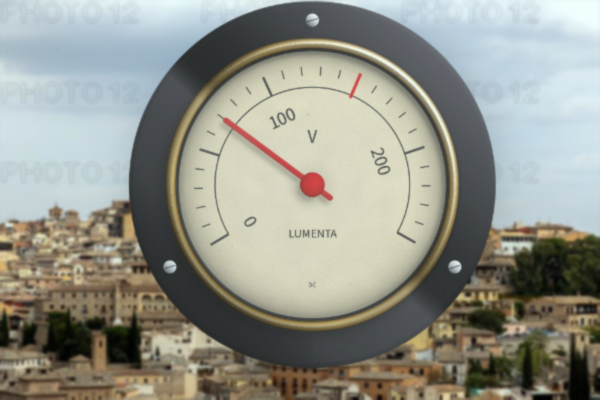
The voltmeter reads {"value": 70, "unit": "V"}
